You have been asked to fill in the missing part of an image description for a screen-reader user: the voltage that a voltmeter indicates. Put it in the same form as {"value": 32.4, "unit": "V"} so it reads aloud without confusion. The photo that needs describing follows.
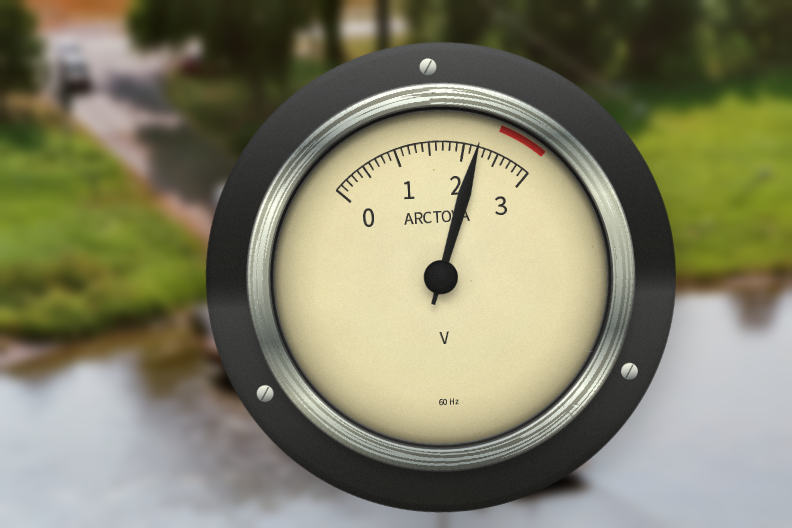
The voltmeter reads {"value": 2.2, "unit": "V"}
